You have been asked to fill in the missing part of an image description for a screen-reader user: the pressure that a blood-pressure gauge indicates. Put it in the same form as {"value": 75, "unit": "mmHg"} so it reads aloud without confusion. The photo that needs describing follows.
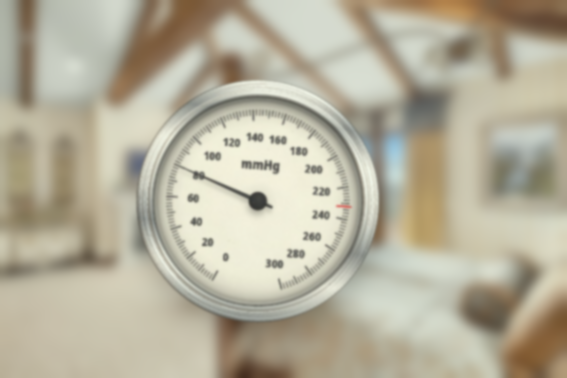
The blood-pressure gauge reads {"value": 80, "unit": "mmHg"}
